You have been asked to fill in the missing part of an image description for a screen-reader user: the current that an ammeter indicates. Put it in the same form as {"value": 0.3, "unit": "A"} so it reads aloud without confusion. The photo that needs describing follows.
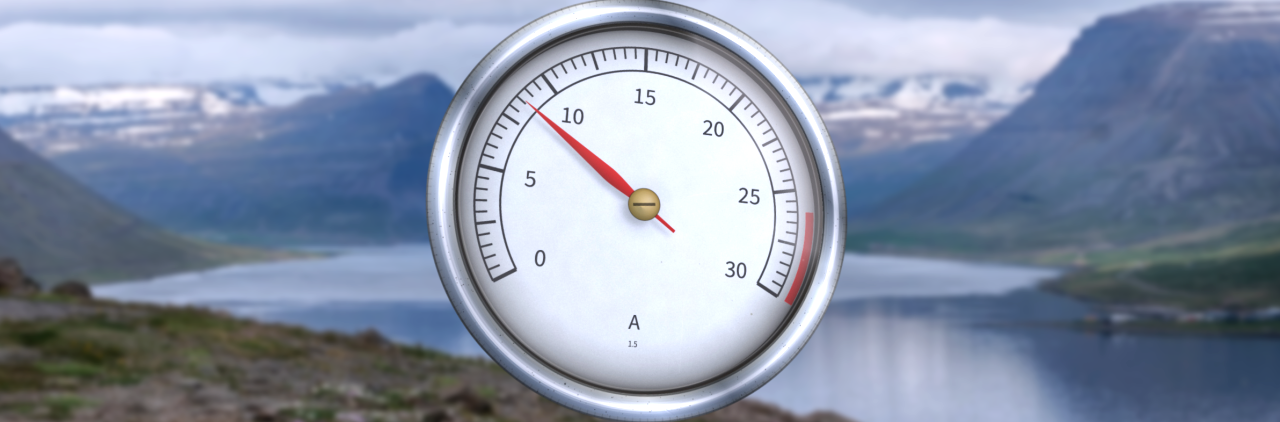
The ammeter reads {"value": 8.5, "unit": "A"}
